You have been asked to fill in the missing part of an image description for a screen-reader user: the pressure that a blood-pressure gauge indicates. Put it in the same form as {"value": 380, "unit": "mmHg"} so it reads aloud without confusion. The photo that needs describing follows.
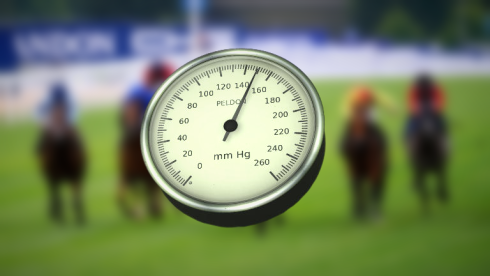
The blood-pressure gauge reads {"value": 150, "unit": "mmHg"}
